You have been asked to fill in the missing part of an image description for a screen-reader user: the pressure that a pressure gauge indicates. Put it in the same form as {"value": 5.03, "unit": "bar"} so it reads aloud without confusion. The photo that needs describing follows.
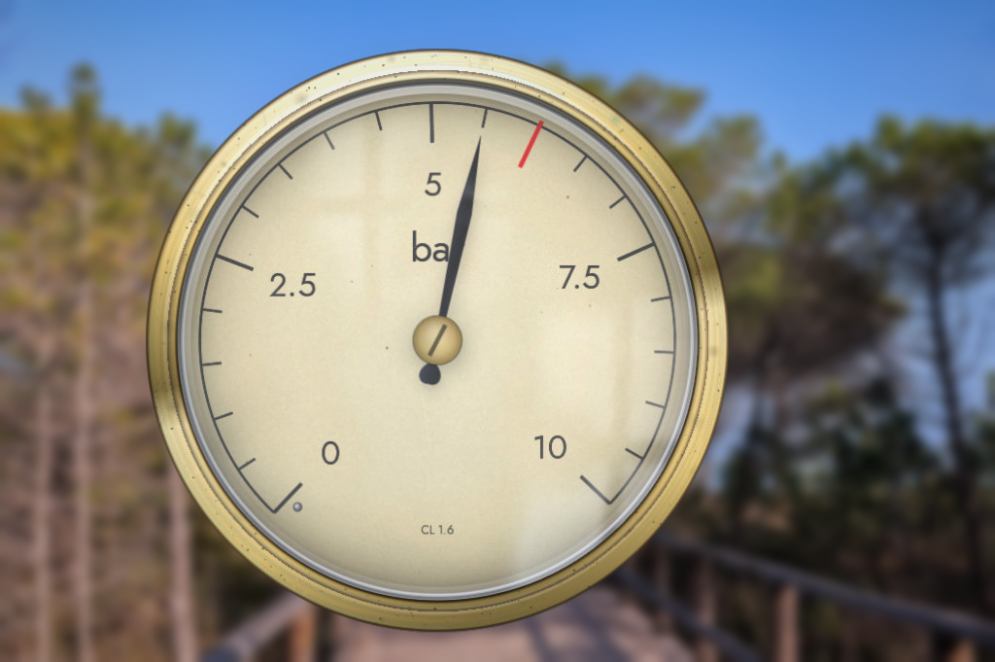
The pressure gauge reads {"value": 5.5, "unit": "bar"}
